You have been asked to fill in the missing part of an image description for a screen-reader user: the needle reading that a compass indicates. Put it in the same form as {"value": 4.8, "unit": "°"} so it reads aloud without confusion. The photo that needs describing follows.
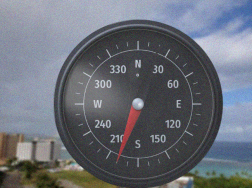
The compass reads {"value": 200, "unit": "°"}
